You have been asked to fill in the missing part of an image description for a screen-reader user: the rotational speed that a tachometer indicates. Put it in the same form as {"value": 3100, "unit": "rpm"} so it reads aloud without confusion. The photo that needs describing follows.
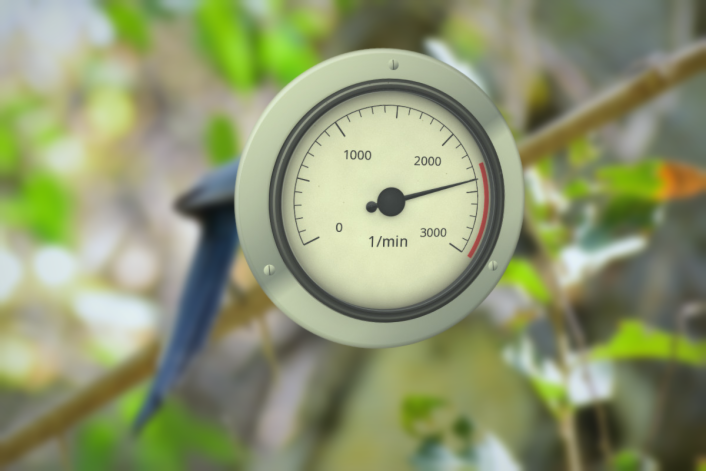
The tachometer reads {"value": 2400, "unit": "rpm"}
